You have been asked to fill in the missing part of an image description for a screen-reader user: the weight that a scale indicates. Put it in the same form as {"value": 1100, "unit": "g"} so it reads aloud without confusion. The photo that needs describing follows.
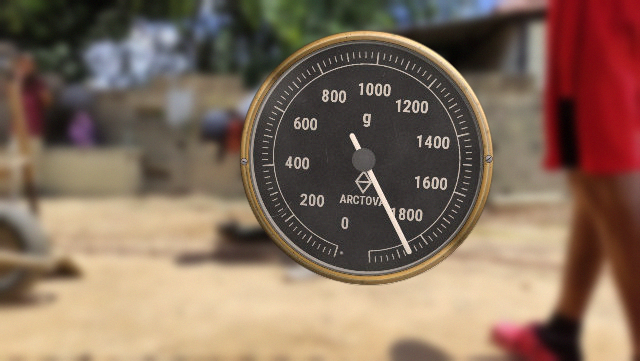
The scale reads {"value": 1860, "unit": "g"}
